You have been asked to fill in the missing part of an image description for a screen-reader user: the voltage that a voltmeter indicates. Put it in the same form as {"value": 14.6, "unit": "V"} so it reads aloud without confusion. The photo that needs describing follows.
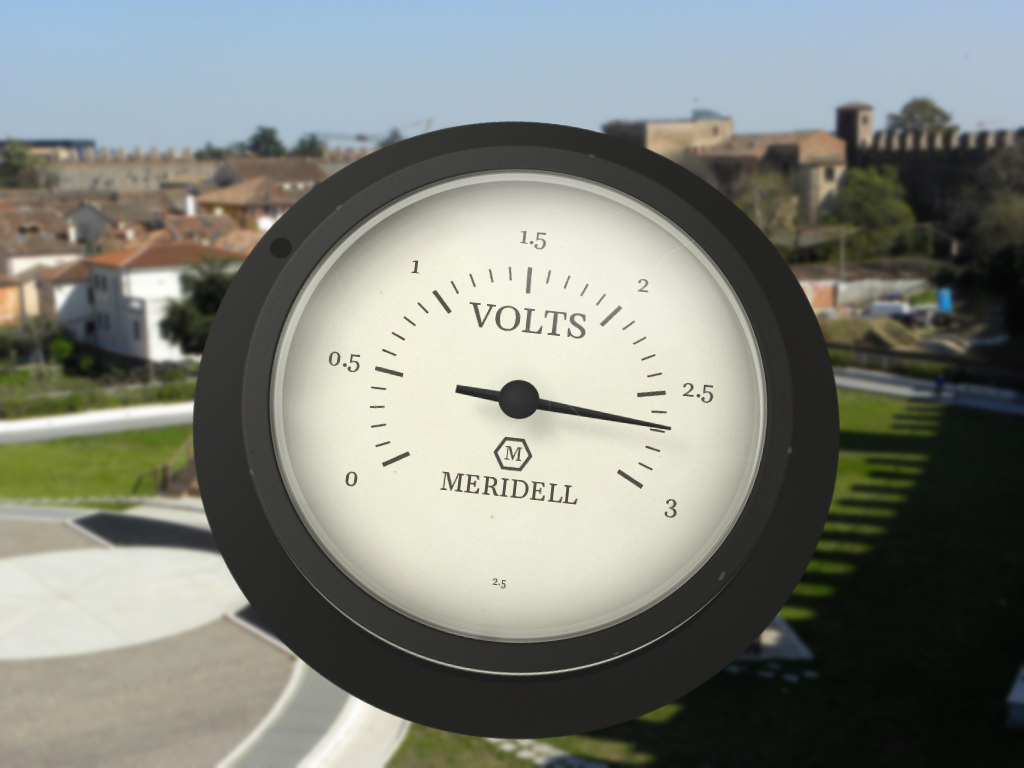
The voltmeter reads {"value": 2.7, "unit": "V"}
